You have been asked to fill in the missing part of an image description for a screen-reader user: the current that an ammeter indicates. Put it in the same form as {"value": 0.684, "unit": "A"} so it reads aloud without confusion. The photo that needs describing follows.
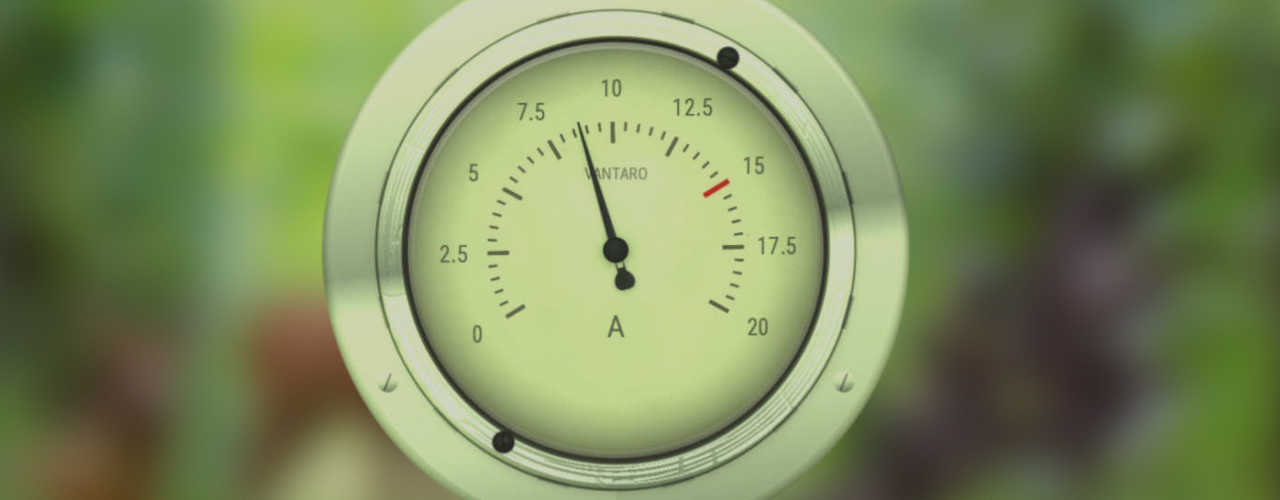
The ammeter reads {"value": 8.75, "unit": "A"}
